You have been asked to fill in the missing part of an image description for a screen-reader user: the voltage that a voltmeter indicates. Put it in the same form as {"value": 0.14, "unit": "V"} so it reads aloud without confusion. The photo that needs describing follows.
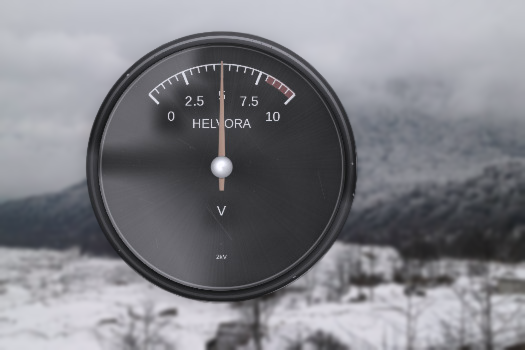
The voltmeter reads {"value": 5, "unit": "V"}
